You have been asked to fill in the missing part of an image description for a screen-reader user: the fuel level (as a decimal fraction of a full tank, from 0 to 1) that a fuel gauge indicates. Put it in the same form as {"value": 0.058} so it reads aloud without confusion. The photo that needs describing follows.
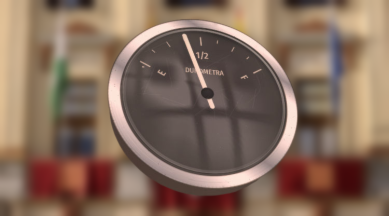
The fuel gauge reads {"value": 0.375}
